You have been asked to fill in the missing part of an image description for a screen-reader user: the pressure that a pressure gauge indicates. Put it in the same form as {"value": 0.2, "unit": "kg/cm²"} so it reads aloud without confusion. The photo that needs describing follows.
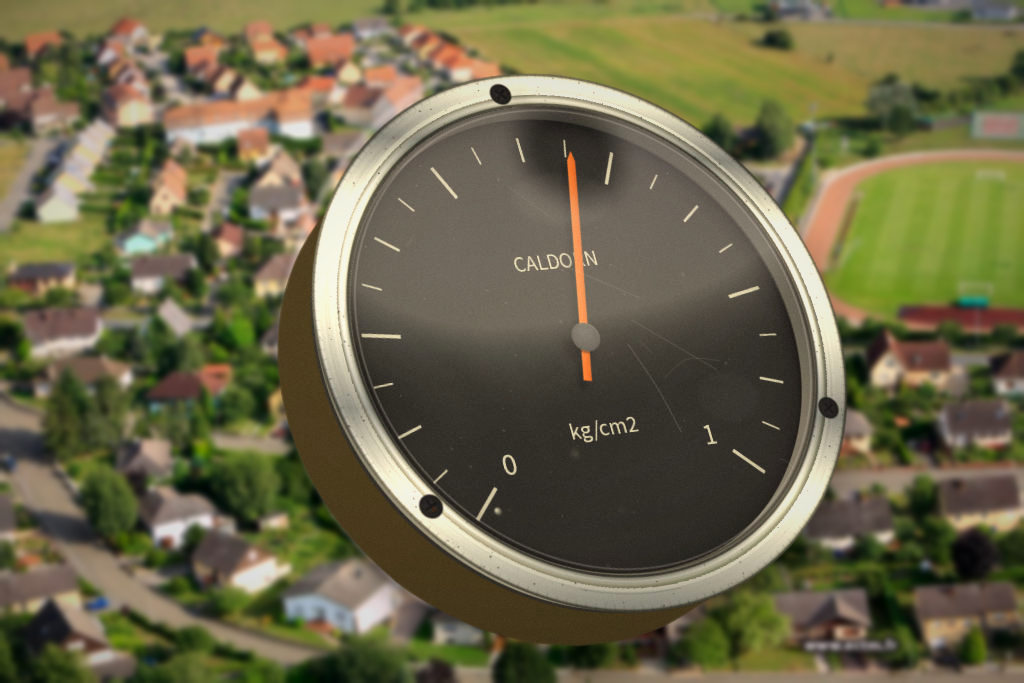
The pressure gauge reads {"value": 0.55, "unit": "kg/cm²"}
